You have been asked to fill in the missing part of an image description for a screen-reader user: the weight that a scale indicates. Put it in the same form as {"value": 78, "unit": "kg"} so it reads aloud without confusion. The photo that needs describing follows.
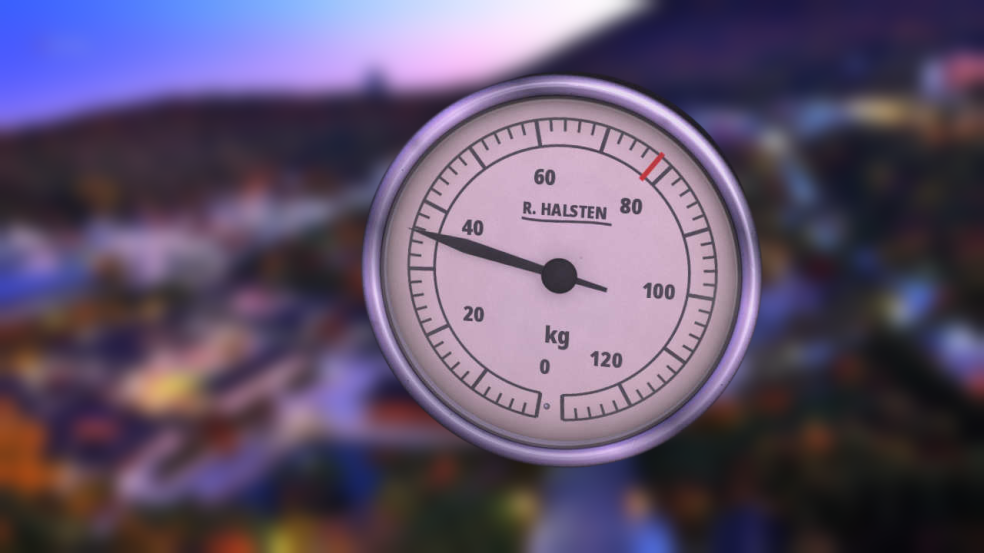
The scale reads {"value": 36, "unit": "kg"}
